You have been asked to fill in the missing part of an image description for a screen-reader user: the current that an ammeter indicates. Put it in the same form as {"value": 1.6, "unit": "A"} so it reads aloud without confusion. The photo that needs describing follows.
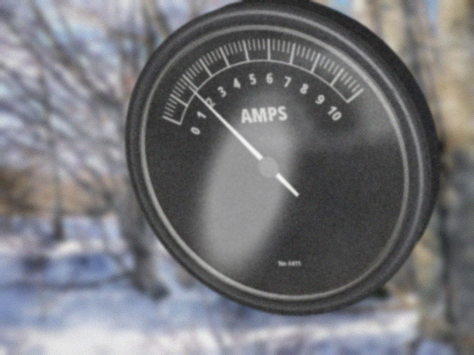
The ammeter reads {"value": 2, "unit": "A"}
